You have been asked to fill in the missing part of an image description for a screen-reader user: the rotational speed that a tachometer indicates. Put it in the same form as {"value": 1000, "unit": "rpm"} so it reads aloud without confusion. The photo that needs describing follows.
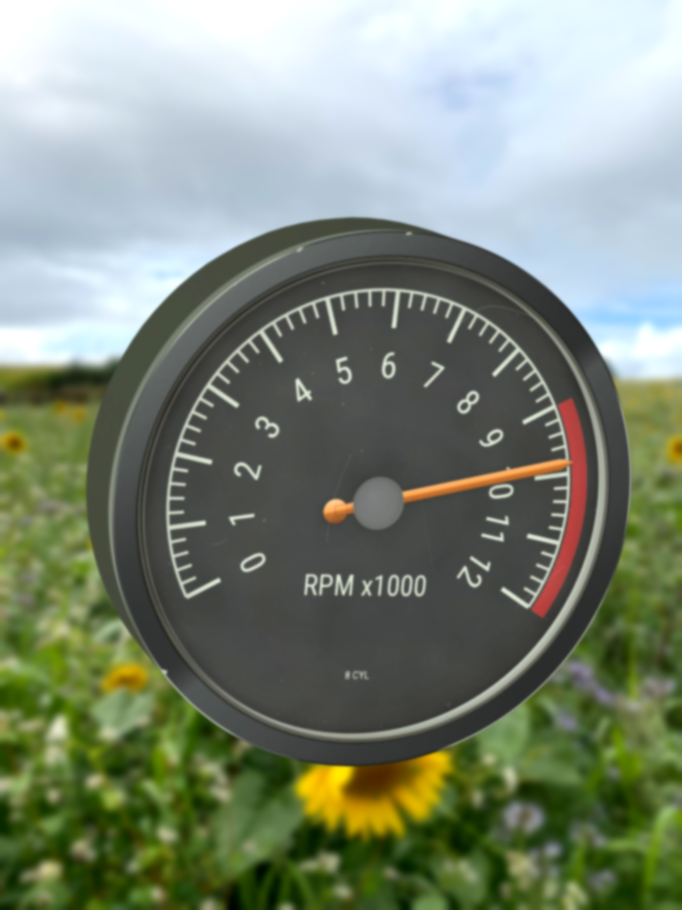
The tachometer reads {"value": 9800, "unit": "rpm"}
